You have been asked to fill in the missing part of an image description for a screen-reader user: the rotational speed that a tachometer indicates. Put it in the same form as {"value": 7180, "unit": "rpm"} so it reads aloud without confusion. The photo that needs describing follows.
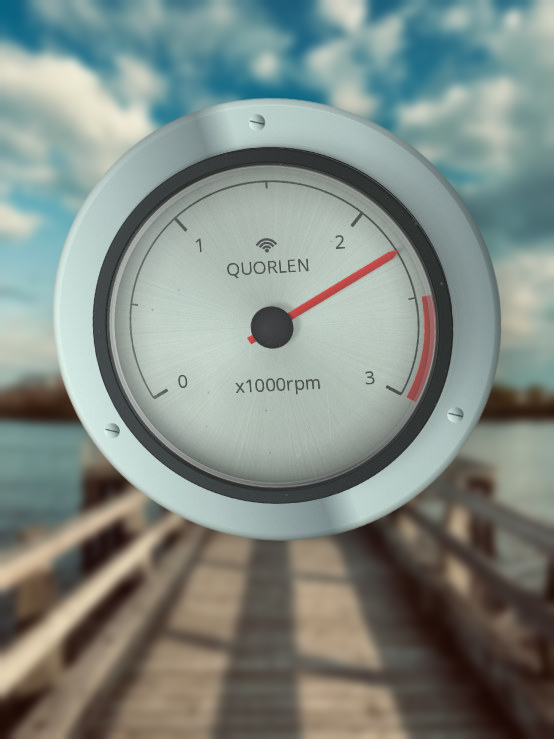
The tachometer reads {"value": 2250, "unit": "rpm"}
